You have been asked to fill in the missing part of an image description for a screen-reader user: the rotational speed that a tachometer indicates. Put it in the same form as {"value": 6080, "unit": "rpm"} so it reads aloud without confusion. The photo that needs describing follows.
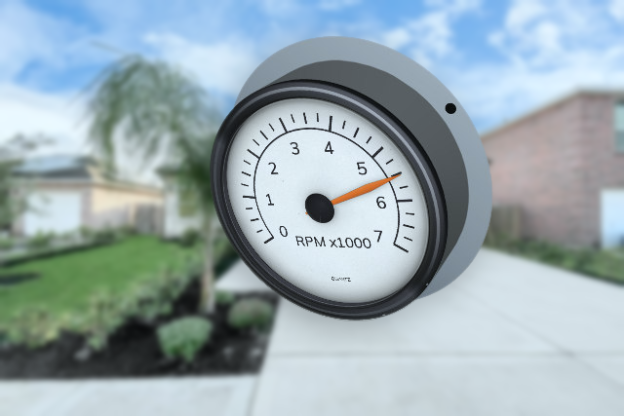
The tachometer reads {"value": 5500, "unit": "rpm"}
